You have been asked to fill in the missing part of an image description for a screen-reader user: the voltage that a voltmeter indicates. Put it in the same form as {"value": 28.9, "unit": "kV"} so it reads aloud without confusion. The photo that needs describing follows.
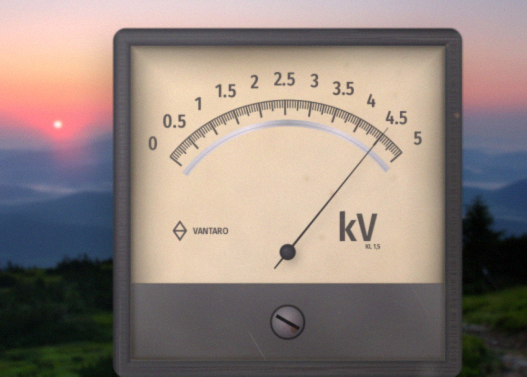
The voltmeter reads {"value": 4.5, "unit": "kV"}
